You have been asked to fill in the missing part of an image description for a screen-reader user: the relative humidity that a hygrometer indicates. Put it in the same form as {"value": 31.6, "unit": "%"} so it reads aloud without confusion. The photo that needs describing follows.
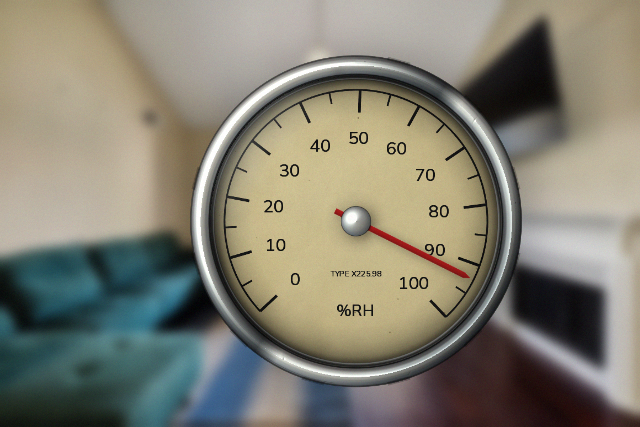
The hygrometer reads {"value": 92.5, "unit": "%"}
